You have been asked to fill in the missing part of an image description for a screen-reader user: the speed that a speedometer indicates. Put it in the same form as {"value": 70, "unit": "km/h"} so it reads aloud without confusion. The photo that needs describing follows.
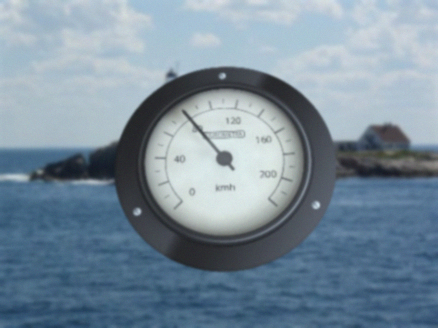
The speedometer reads {"value": 80, "unit": "km/h"}
